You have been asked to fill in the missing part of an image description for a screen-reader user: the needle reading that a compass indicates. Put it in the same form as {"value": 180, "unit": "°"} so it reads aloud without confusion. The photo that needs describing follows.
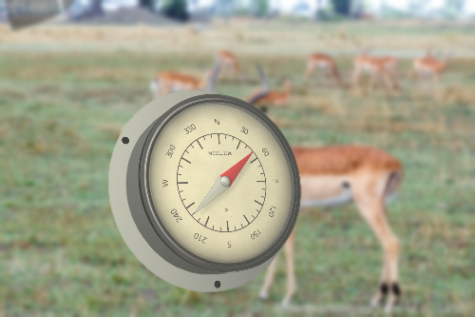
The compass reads {"value": 50, "unit": "°"}
